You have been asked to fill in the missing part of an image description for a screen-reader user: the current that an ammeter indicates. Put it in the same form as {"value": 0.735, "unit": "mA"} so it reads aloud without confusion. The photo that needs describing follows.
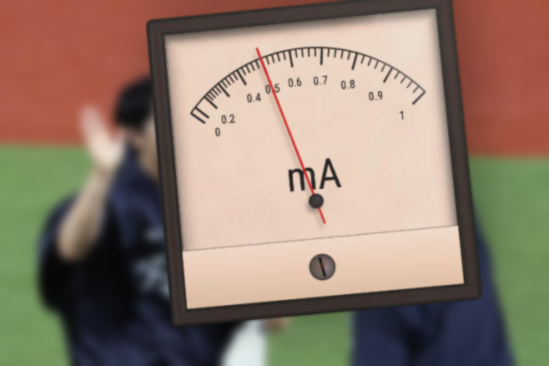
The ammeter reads {"value": 0.5, "unit": "mA"}
